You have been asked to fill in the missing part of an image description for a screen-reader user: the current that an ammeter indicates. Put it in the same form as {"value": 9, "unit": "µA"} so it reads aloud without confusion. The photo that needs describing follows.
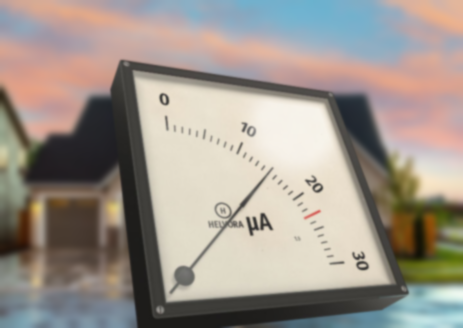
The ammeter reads {"value": 15, "unit": "µA"}
